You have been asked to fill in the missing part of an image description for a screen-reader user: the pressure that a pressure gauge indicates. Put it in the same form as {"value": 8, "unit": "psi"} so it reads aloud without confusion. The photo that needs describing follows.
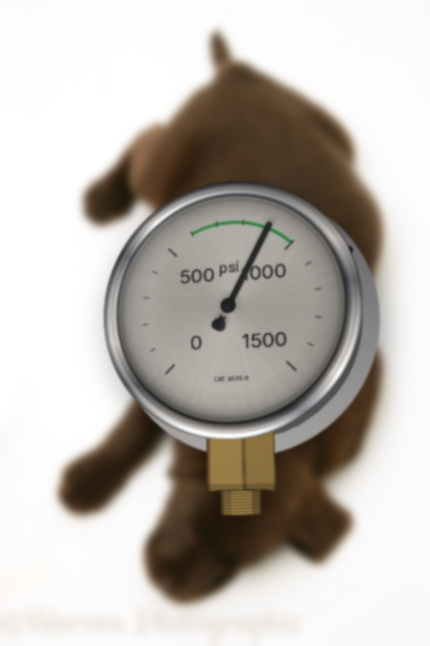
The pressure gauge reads {"value": 900, "unit": "psi"}
